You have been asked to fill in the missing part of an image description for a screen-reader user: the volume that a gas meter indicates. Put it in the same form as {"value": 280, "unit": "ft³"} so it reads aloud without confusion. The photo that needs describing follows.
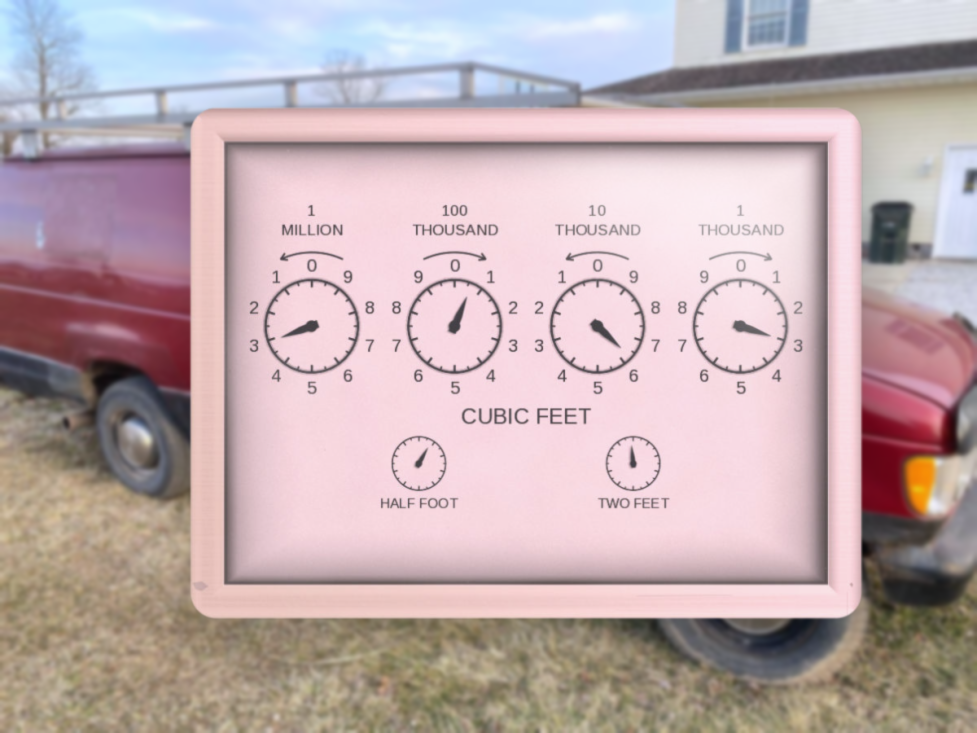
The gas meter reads {"value": 306300, "unit": "ft³"}
